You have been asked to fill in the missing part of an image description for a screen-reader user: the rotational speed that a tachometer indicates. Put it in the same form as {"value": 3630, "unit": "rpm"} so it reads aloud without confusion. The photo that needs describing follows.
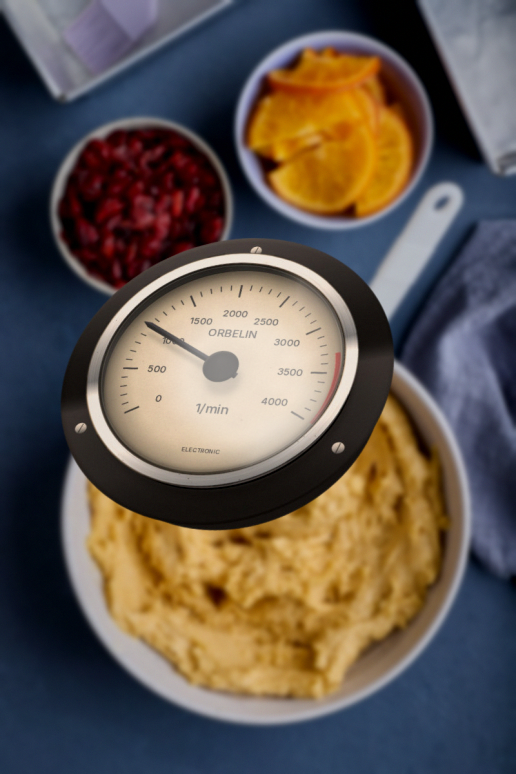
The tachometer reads {"value": 1000, "unit": "rpm"}
